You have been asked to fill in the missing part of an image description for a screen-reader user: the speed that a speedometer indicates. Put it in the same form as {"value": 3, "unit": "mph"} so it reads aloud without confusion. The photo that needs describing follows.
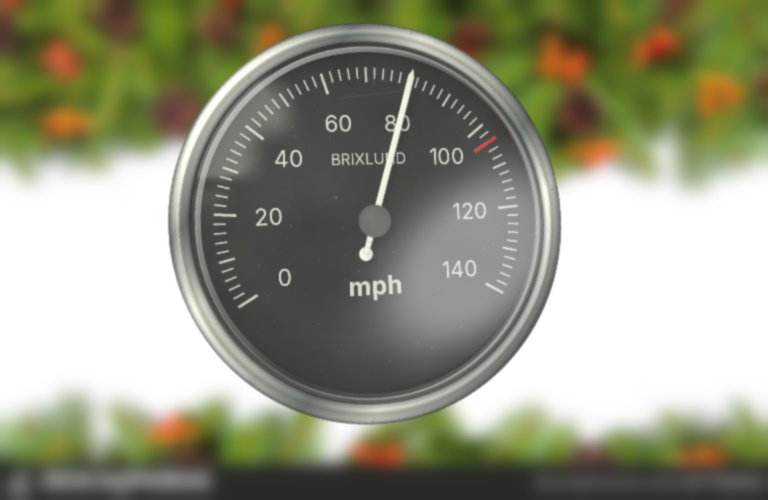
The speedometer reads {"value": 80, "unit": "mph"}
